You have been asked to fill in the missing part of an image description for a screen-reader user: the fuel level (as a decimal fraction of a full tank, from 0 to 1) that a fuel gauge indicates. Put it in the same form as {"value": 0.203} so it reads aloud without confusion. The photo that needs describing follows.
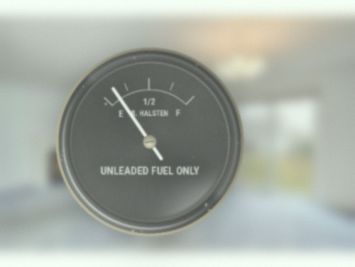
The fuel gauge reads {"value": 0.125}
